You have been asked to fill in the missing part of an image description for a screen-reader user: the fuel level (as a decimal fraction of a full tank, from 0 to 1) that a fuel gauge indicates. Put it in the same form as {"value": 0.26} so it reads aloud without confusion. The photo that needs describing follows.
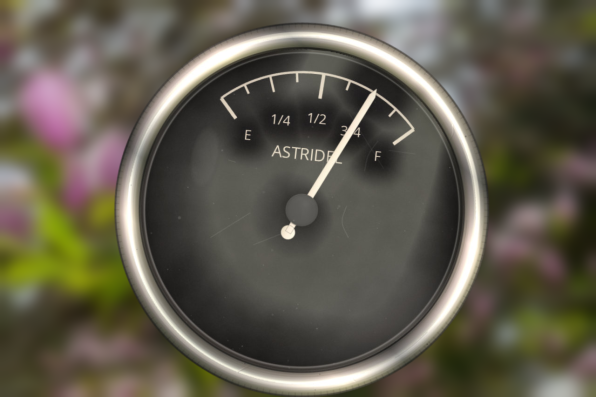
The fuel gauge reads {"value": 0.75}
